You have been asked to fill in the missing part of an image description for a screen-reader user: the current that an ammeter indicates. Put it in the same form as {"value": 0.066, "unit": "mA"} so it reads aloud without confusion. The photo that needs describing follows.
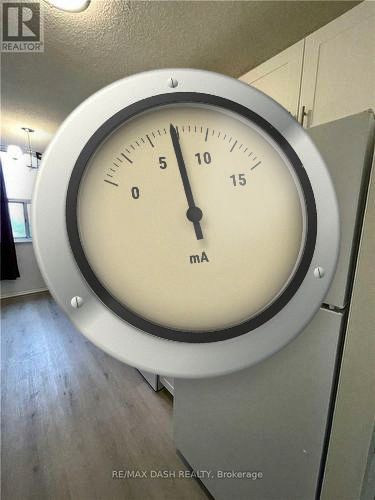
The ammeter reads {"value": 7, "unit": "mA"}
